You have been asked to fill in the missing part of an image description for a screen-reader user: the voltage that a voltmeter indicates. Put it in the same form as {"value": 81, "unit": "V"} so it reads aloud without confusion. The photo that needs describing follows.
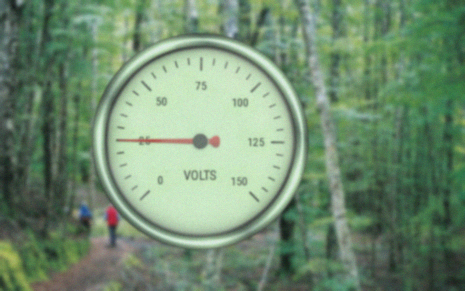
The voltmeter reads {"value": 25, "unit": "V"}
